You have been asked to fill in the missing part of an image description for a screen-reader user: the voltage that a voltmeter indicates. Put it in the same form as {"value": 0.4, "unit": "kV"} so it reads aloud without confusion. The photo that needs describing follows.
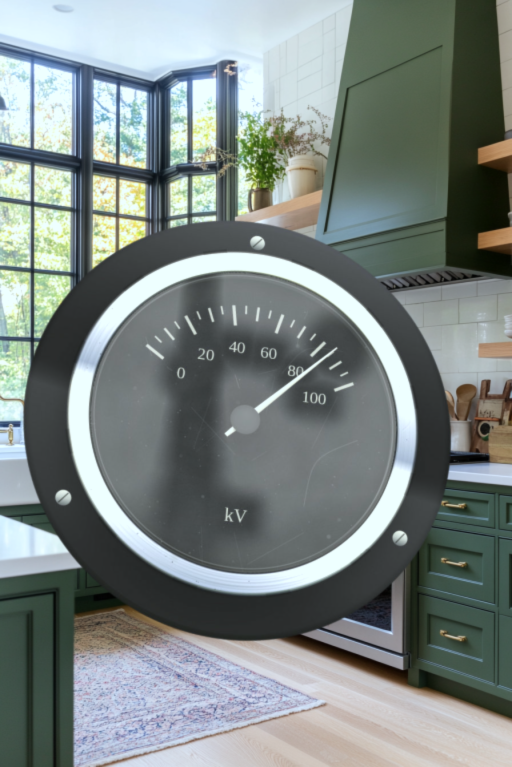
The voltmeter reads {"value": 85, "unit": "kV"}
